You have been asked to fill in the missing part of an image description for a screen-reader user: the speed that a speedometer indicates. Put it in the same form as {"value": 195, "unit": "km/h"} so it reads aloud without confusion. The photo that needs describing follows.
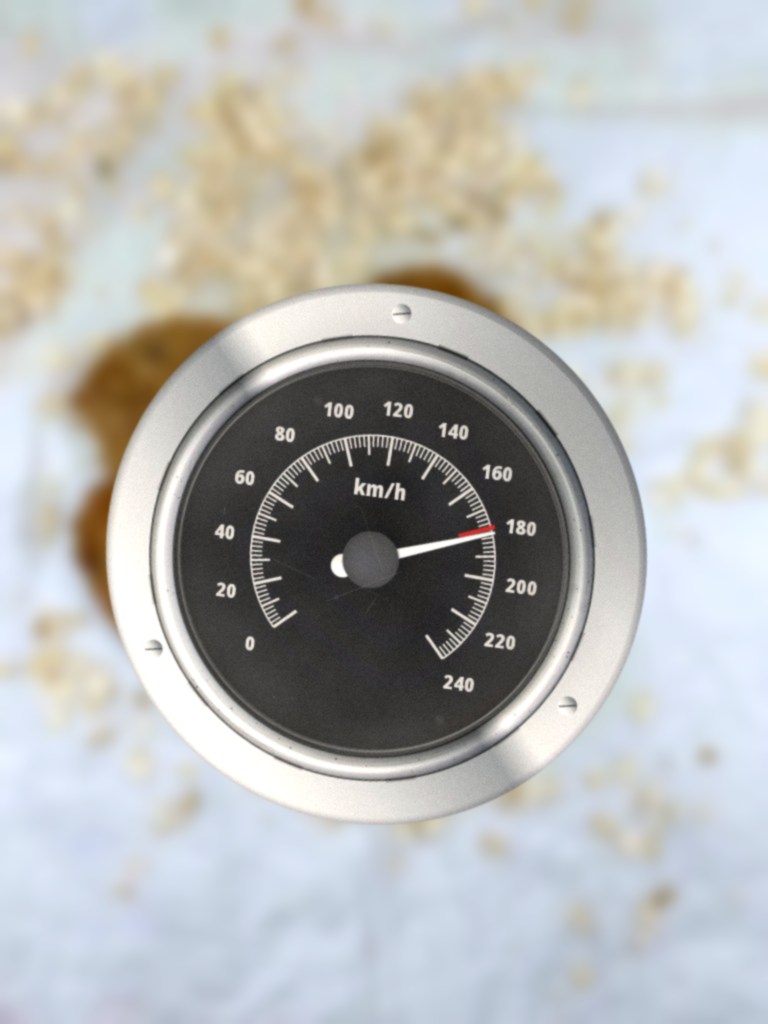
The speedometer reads {"value": 180, "unit": "km/h"}
